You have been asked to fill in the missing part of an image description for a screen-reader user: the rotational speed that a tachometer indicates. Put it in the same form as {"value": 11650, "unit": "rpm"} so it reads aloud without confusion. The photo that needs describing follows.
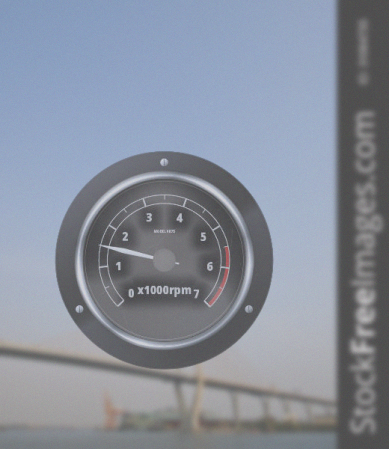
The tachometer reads {"value": 1500, "unit": "rpm"}
